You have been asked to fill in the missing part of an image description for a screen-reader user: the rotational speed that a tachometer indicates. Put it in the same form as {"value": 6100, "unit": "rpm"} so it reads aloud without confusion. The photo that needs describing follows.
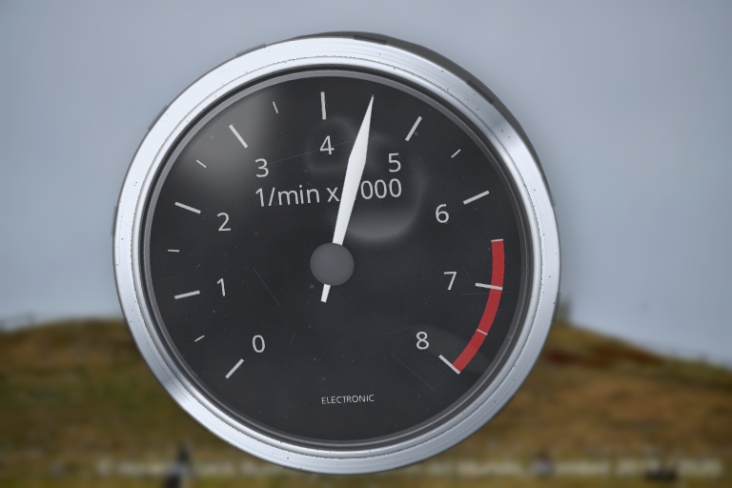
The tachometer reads {"value": 4500, "unit": "rpm"}
